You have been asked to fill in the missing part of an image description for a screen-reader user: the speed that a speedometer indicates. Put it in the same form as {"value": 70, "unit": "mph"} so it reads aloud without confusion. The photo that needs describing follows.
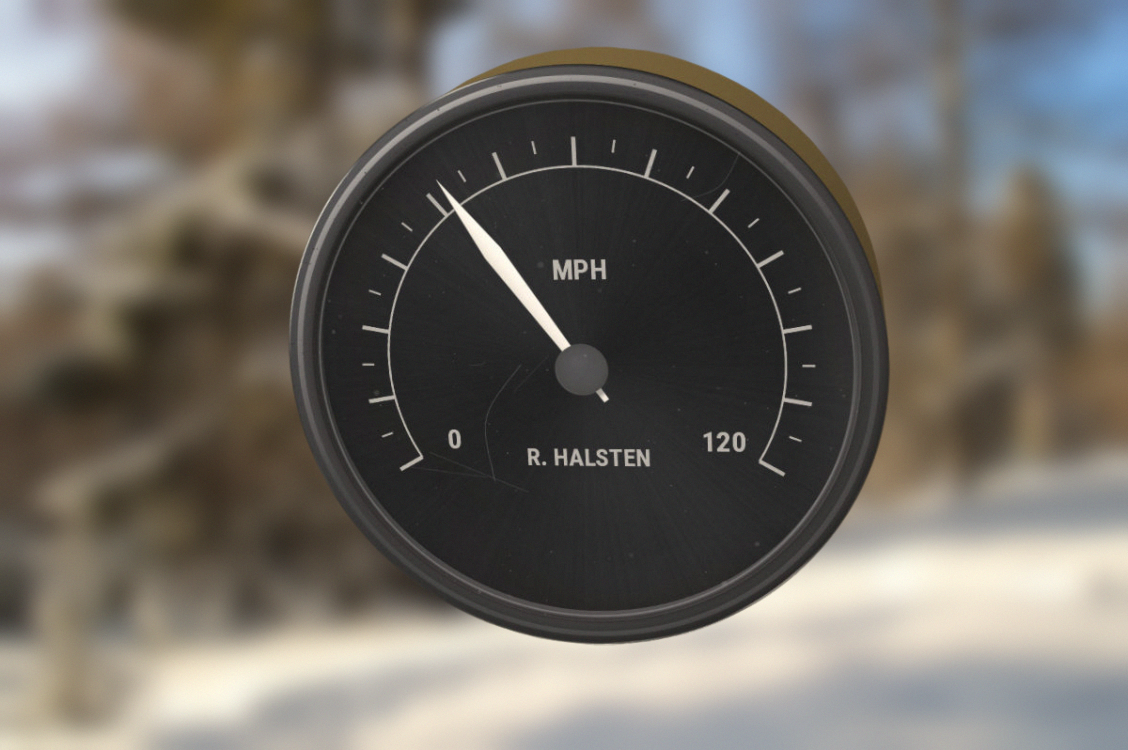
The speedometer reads {"value": 42.5, "unit": "mph"}
